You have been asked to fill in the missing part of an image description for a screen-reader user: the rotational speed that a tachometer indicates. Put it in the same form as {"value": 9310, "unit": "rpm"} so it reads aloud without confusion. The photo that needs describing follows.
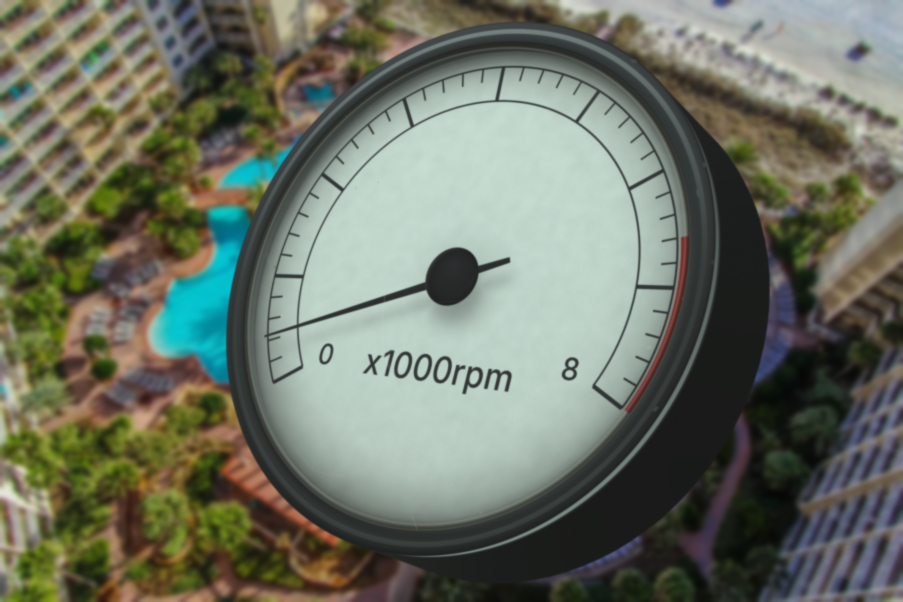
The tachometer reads {"value": 400, "unit": "rpm"}
